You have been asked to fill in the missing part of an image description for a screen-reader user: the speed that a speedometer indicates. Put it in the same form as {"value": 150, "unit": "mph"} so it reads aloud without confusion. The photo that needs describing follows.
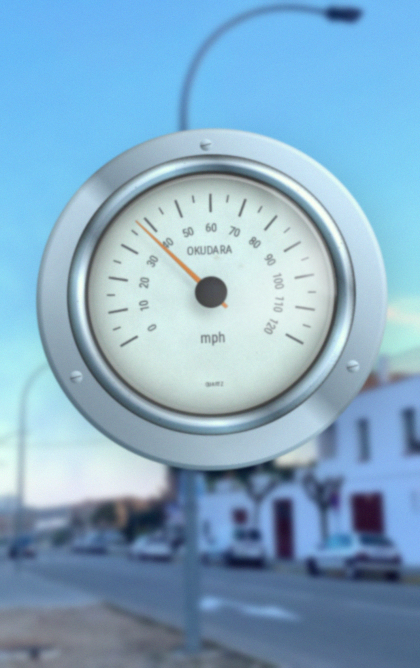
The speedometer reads {"value": 37.5, "unit": "mph"}
